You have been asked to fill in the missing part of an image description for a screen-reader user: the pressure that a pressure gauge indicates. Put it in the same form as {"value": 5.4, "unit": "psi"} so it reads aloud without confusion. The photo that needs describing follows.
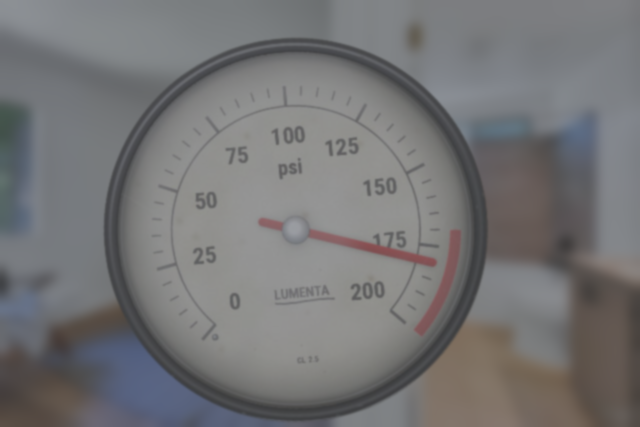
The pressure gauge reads {"value": 180, "unit": "psi"}
